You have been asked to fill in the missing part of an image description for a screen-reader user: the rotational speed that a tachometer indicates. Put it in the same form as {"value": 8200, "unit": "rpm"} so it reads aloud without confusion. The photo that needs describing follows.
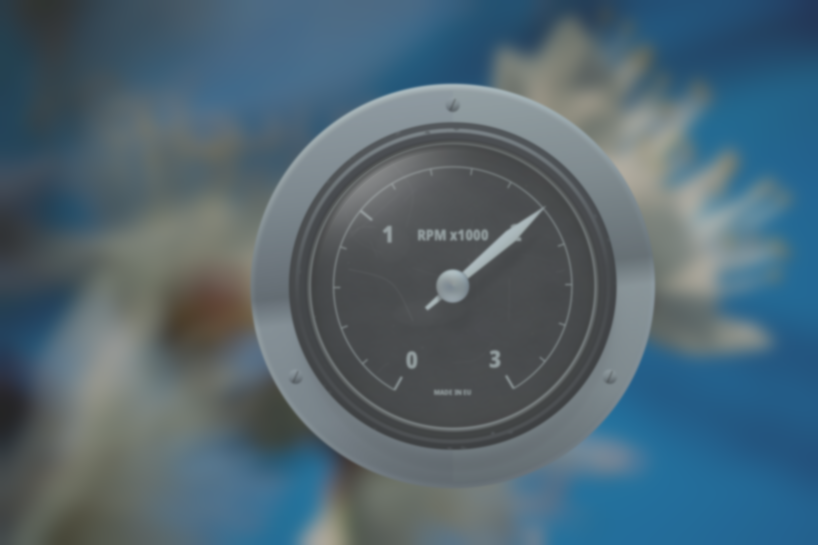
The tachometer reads {"value": 2000, "unit": "rpm"}
